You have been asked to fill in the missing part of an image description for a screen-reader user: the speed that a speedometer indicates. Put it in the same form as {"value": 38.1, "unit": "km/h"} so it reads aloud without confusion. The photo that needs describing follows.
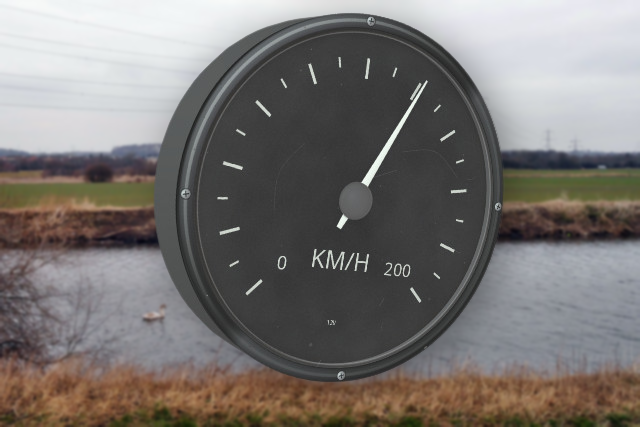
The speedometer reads {"value": 120, "unit": "km/h"}
